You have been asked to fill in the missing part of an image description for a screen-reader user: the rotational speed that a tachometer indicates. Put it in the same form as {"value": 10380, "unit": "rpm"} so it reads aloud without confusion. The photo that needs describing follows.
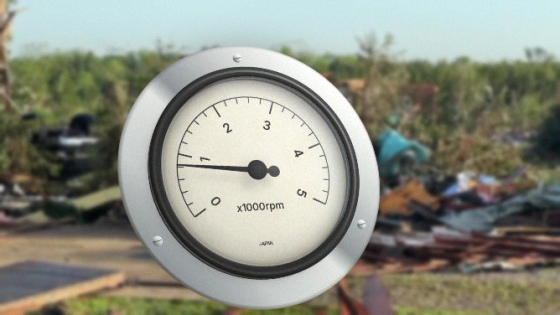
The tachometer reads {"value": 800, "unit": "rpm"}
